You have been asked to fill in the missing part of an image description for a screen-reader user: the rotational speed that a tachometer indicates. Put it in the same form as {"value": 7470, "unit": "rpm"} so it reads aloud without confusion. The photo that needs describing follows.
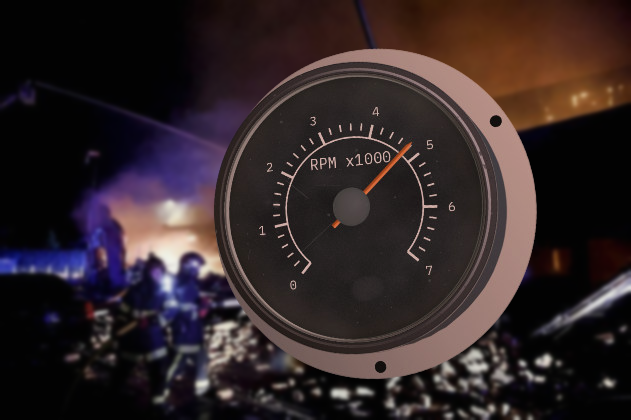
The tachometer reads {"value": 4800, "unit": "rpm"}
